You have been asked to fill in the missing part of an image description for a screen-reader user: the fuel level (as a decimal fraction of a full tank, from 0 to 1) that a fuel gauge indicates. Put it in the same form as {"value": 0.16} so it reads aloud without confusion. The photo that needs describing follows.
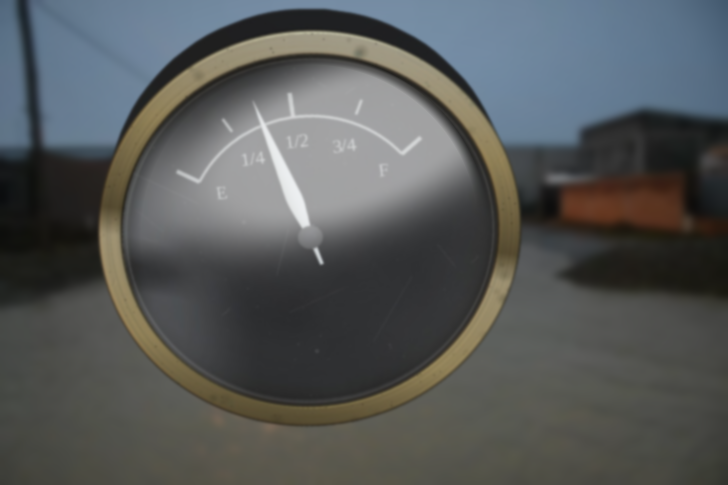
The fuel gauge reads {"value": 0.375}
